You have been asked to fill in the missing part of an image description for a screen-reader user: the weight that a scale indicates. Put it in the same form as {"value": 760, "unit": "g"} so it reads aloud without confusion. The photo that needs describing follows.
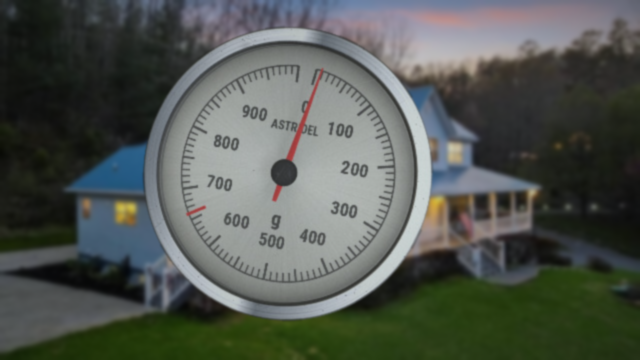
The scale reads {"value": 10, "unit": "g"}
